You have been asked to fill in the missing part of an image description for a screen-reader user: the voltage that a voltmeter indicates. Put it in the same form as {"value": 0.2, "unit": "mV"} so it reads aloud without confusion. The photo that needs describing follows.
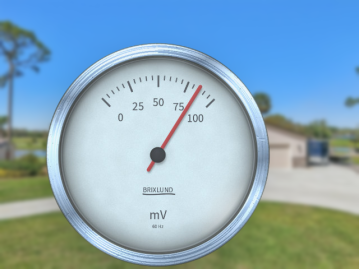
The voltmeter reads {"value": 85, "unit": "mV"}
